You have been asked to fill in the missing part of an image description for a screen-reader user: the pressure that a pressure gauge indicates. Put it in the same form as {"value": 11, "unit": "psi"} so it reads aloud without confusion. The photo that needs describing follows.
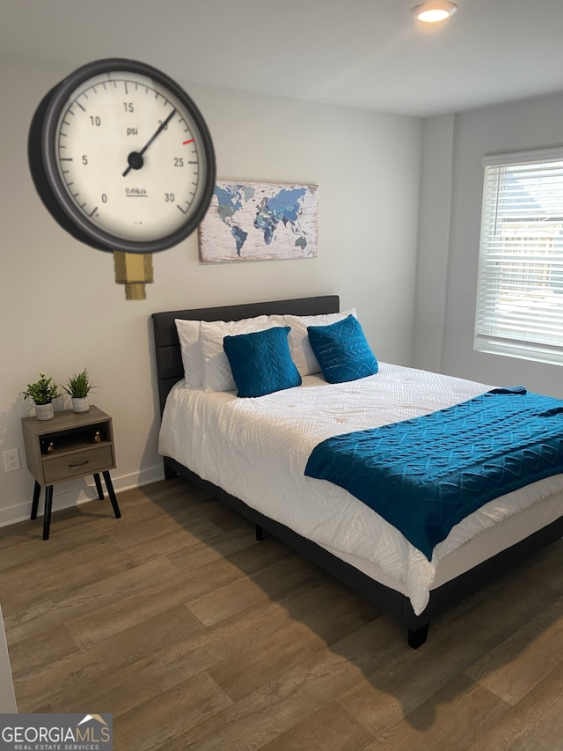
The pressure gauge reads {"value": 20, "unit": "psi"}
